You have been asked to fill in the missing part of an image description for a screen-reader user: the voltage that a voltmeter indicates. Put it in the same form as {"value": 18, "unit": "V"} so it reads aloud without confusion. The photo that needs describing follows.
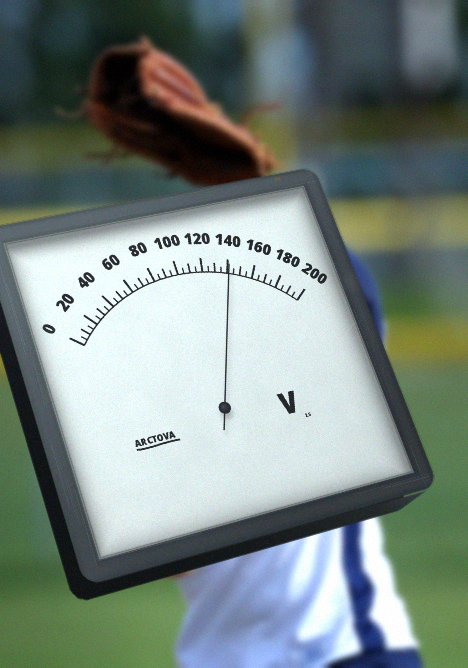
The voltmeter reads {"value": 140, "unit": "V"}
